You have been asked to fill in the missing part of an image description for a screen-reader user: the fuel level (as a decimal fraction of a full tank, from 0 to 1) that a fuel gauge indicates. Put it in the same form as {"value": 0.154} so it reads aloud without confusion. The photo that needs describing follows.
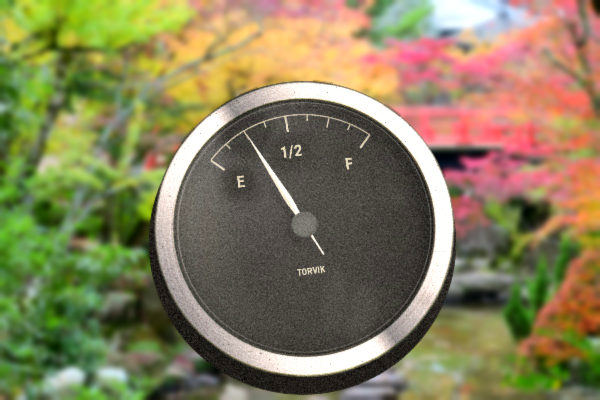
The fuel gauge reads {"value": 0.25}
